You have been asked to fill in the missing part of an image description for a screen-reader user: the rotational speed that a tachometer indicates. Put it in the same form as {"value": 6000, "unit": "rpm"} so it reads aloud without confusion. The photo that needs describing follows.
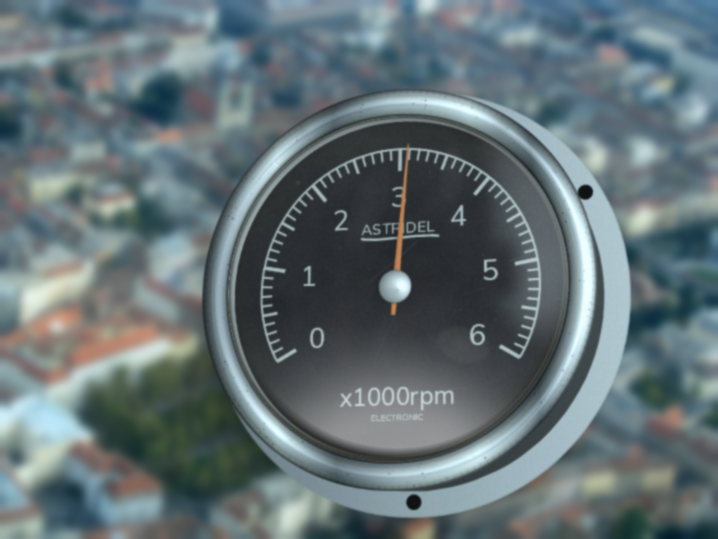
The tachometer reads {"value": 3100, "unit": "rpm"}
